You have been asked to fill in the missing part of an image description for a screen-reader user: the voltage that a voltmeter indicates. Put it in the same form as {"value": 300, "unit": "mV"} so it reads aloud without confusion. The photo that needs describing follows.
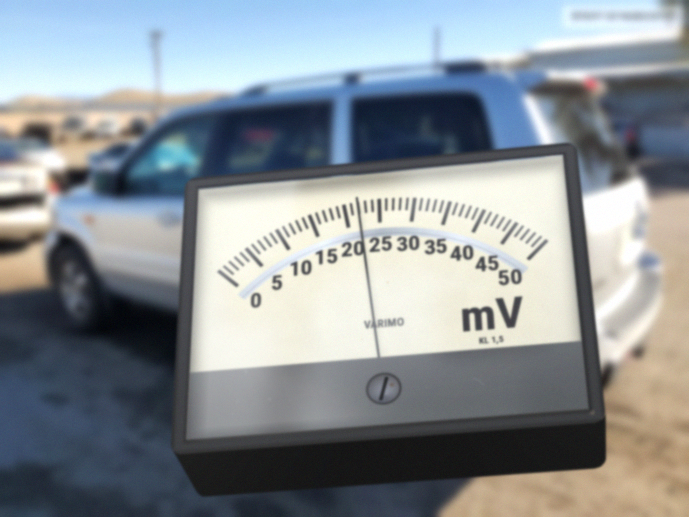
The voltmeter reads {"value": 22, "unit": "mV"}
